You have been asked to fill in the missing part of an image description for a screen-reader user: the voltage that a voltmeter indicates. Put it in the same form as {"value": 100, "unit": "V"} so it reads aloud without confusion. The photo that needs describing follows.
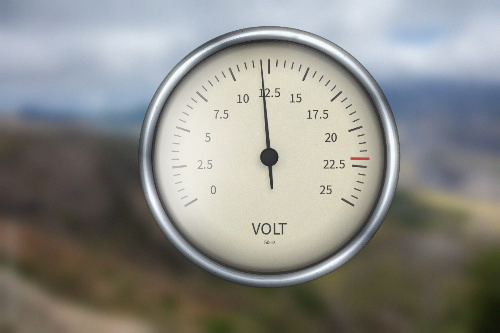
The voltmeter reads {"value": 12, "unit": "V"}
